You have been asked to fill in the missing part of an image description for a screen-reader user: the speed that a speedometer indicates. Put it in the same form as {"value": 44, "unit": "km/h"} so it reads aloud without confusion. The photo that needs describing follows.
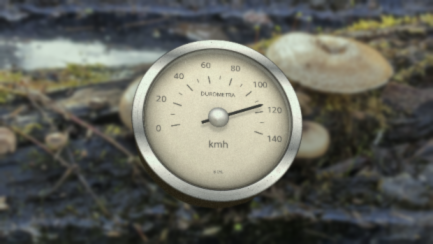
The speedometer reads {"value": 115, "unit": "km/h"}
